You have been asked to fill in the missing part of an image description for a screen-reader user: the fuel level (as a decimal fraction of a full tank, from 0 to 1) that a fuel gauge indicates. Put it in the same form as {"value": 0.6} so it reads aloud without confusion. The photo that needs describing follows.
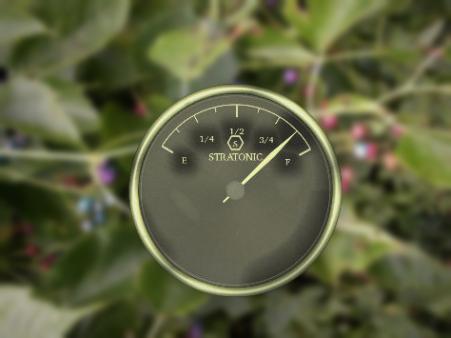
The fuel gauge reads {"value": 0.875}
